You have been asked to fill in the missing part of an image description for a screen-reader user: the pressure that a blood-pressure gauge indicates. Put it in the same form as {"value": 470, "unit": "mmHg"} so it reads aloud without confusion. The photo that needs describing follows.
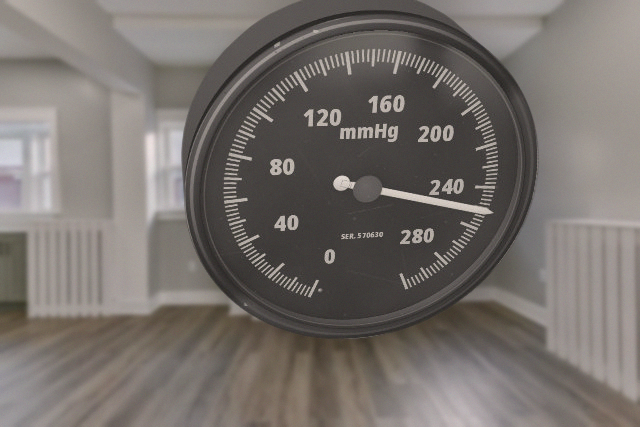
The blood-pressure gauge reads {"value": 250, "unit": "mmHg"}
